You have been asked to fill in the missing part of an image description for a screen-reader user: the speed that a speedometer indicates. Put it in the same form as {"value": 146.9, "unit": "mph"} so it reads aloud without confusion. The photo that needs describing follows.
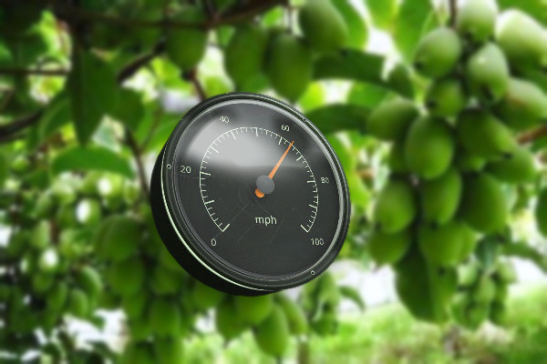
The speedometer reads {"value": 64, "unit": "mph"}
